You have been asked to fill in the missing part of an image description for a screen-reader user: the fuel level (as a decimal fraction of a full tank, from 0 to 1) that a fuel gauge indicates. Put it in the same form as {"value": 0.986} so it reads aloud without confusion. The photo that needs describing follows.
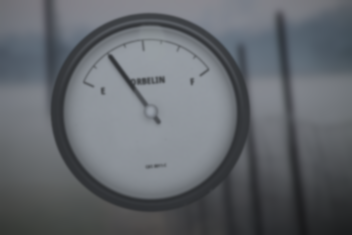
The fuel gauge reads {"value": 0.25}
